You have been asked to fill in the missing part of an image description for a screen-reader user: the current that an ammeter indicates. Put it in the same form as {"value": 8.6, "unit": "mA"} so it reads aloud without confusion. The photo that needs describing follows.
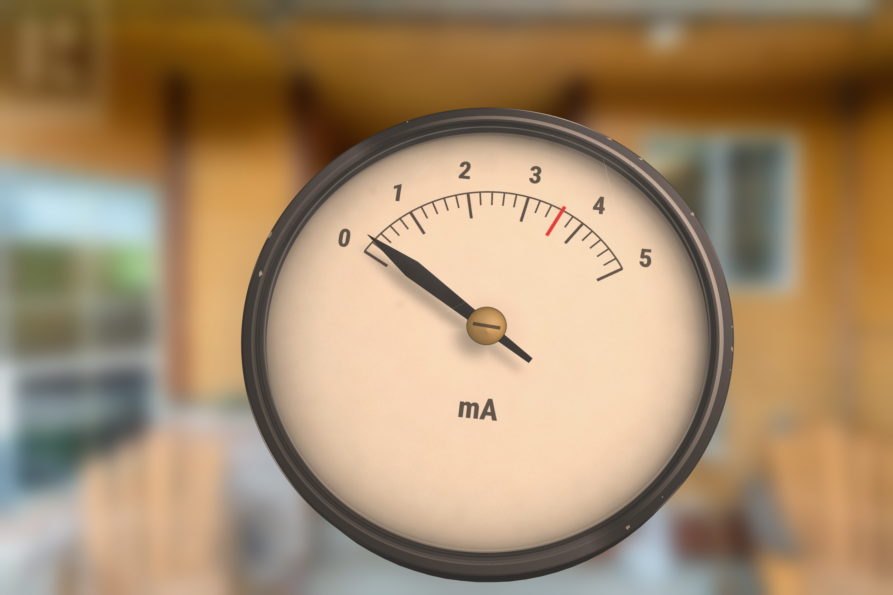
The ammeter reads {"value": 0.2, "unit": "mA"}
